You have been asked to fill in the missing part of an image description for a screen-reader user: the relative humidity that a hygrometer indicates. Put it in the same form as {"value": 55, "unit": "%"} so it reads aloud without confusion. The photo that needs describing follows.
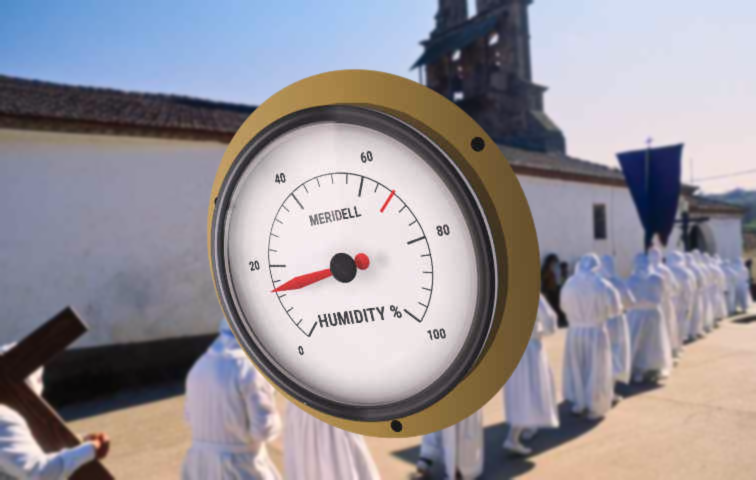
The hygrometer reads {"value": 14, "unit": "%"}
